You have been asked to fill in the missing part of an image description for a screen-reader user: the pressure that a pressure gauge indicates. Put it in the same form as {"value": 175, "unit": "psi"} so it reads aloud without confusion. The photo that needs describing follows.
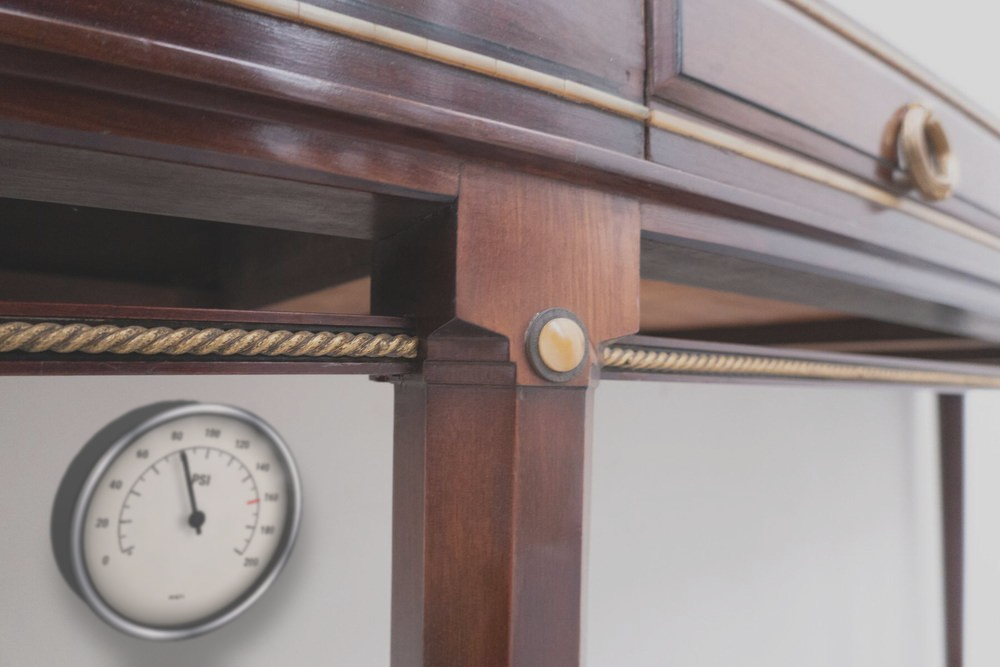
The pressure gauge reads {"value": 80, "unit": "psi"}
